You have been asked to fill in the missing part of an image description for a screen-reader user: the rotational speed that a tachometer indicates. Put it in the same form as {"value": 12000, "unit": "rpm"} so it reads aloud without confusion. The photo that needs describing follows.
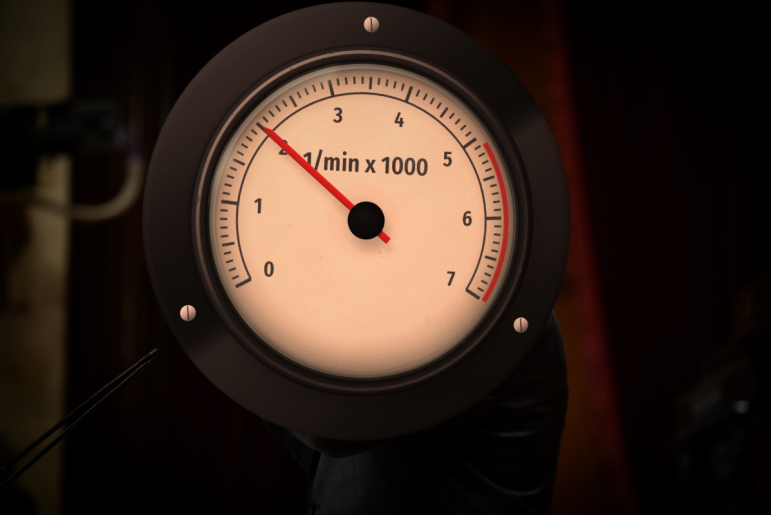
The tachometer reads {"value": 2000, "unit": "rpm"}
